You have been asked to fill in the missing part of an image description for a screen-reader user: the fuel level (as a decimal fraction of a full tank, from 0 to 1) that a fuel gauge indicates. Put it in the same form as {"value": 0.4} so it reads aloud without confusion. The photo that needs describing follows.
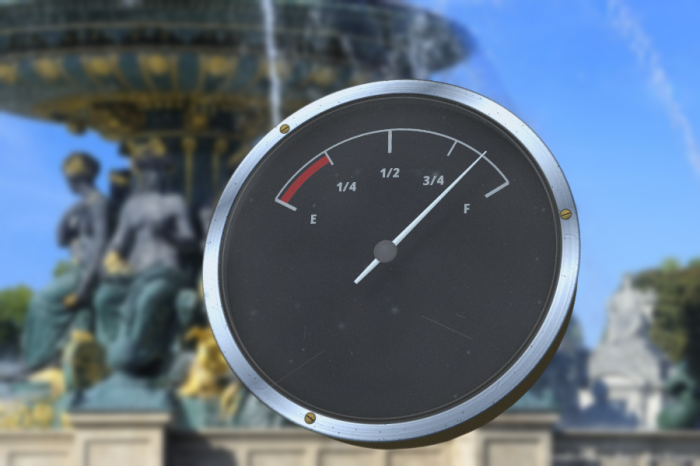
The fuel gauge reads {"value": 0.875}
